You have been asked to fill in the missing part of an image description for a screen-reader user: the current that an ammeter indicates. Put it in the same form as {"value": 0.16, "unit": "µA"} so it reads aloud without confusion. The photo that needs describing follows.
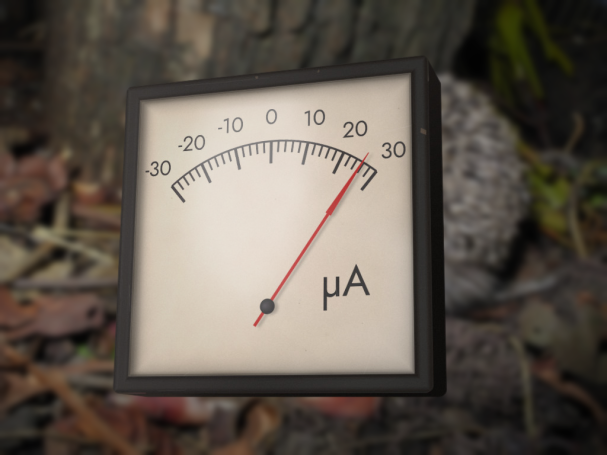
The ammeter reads {"value": 26, "unit": "µA"}
